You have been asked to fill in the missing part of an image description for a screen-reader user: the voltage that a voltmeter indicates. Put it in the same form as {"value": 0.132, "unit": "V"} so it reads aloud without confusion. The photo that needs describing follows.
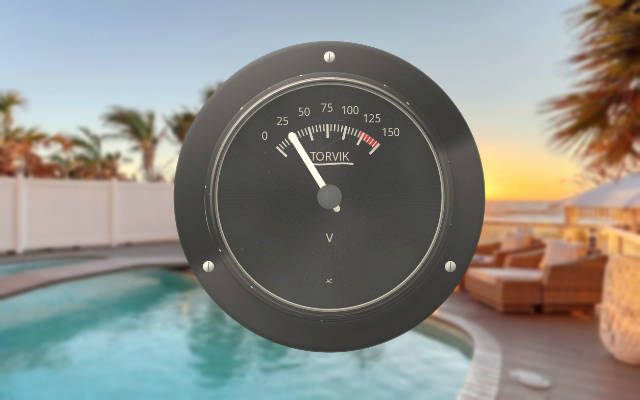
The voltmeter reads {"value": 25, "unit": "V"}
